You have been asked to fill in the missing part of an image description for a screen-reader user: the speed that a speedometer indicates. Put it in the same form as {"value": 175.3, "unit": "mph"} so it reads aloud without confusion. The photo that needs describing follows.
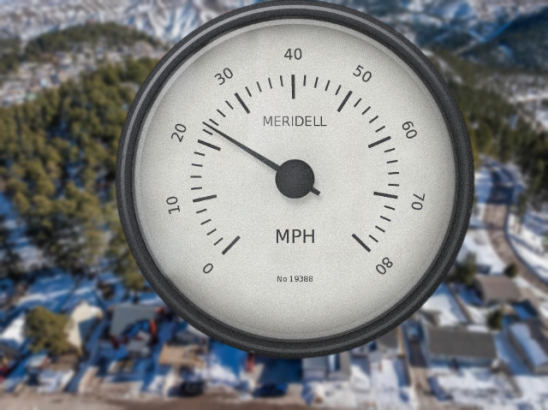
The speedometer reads {"value": 23, "unit": "mph"}
